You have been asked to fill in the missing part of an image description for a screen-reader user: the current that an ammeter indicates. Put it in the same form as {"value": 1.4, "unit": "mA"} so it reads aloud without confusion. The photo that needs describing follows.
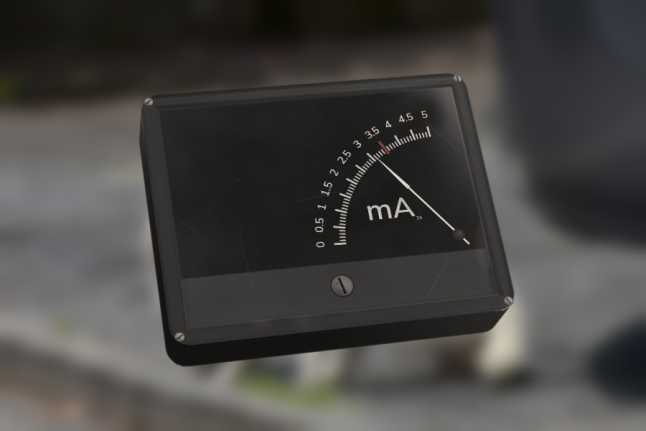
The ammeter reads {"value": 3, "unit": "mA"}
